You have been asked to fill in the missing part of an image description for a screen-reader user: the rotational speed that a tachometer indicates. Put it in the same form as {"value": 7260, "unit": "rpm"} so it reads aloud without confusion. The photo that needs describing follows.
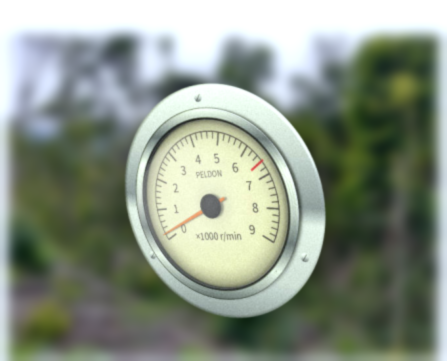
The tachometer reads {"value": 200, "unit": "rpm"}
